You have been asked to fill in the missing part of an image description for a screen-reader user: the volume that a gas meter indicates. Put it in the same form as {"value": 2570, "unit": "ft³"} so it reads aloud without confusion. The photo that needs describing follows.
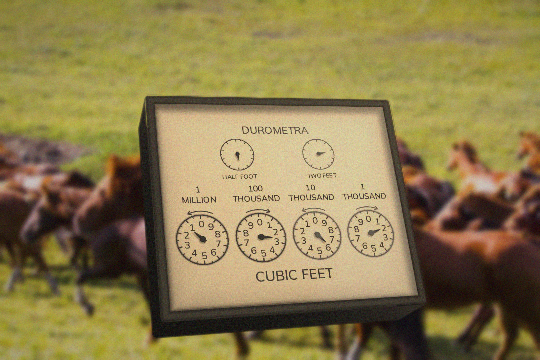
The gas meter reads {"value": 126200, "unit": "ft³"}
